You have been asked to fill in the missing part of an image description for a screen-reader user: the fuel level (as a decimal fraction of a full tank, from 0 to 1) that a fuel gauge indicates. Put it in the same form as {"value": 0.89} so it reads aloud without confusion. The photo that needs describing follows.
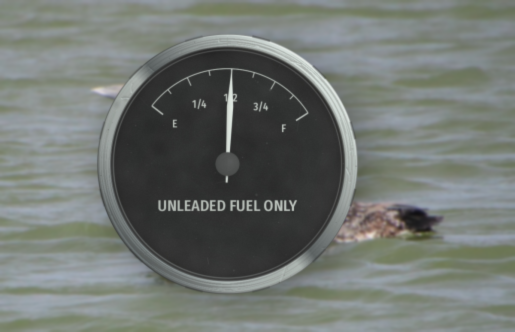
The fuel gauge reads {"value": 0.5}
